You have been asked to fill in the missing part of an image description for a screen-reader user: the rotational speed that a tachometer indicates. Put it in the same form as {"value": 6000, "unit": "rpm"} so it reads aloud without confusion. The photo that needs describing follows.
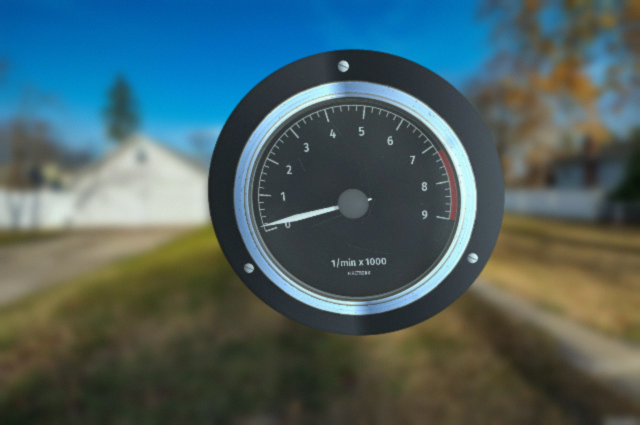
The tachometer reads {"value": 200, "unit": "rpm"}
